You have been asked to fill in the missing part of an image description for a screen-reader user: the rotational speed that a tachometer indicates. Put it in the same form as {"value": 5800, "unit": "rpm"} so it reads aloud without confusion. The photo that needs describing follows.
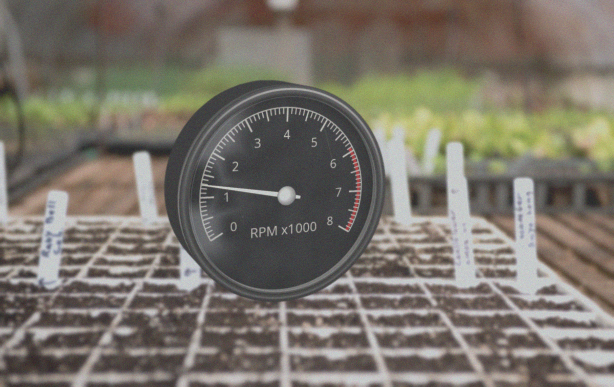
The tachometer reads {"value": 1300, "unit": "rpm"}
